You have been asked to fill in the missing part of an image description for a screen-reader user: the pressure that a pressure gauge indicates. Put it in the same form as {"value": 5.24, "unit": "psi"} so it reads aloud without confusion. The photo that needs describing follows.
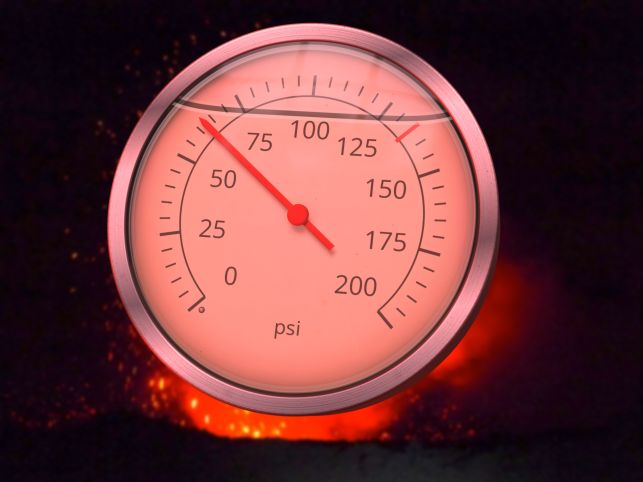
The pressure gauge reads {"value": 62.5, "unit": "psi"}
